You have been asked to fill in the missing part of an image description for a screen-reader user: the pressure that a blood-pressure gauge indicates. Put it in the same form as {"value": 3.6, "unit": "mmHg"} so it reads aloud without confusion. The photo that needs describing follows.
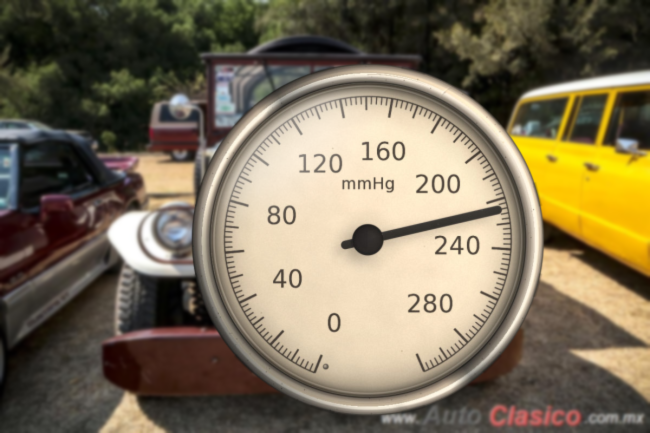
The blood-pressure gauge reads {"value": 224, "unit": "mmHg"}
